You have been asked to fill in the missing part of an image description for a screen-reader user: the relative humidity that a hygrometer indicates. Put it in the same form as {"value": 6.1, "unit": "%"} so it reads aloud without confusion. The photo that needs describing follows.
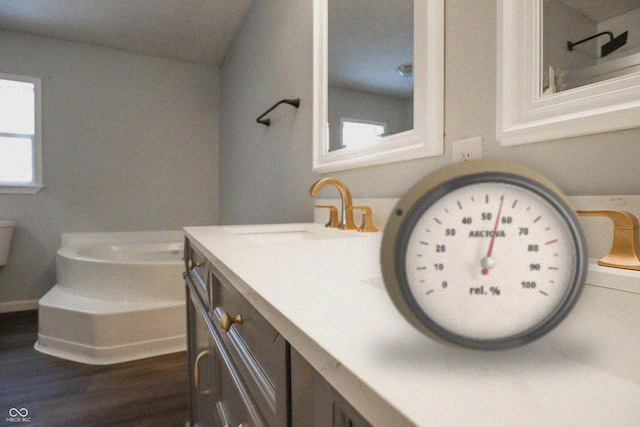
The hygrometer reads {"value": 55, "unit": "%"}
